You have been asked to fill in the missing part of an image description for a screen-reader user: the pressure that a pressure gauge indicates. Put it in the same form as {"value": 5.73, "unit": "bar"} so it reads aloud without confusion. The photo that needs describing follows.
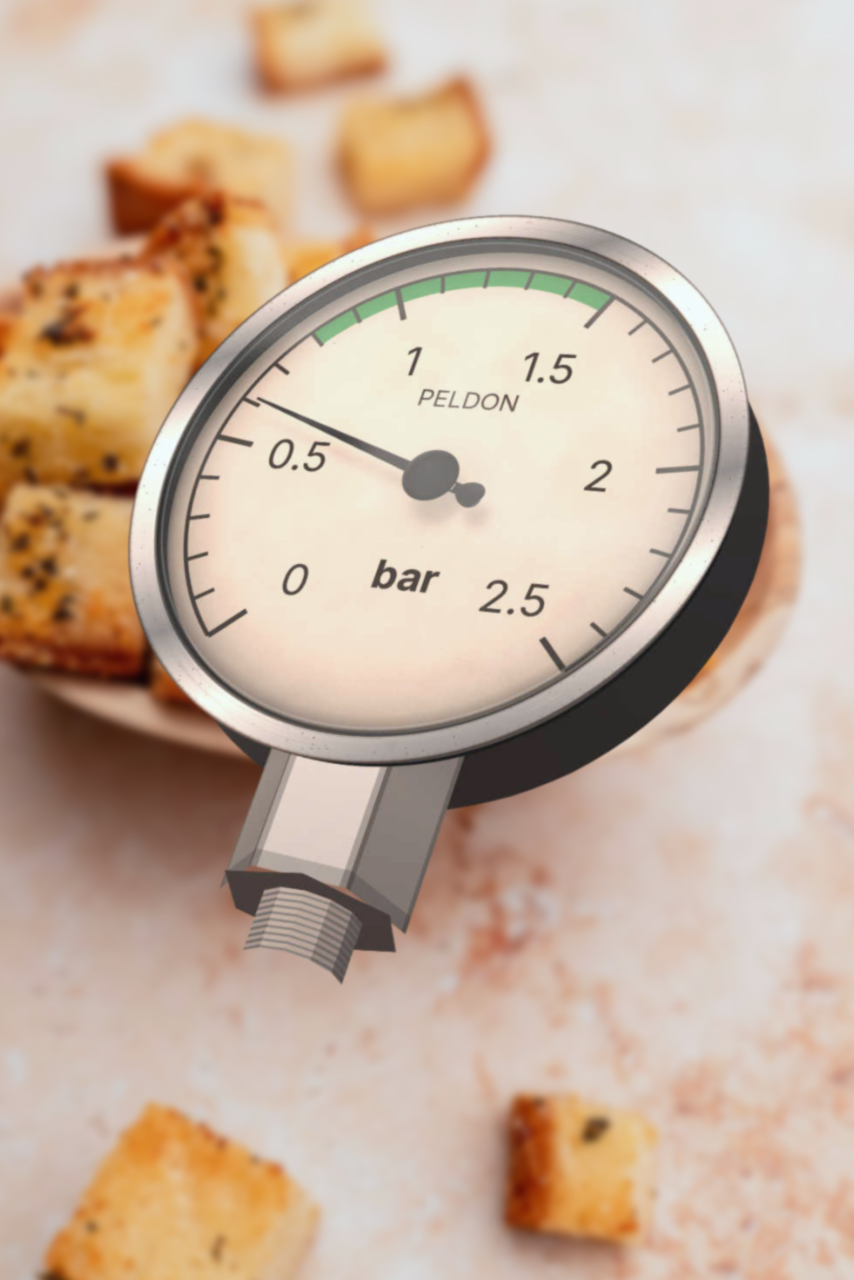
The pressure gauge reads {"value": 0.6, "unit": "bar"}
